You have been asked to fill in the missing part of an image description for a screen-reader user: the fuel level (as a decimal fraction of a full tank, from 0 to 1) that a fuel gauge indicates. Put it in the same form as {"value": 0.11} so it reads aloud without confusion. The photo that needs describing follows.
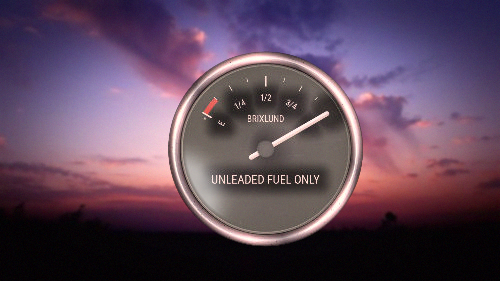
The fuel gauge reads {"value": 1}
